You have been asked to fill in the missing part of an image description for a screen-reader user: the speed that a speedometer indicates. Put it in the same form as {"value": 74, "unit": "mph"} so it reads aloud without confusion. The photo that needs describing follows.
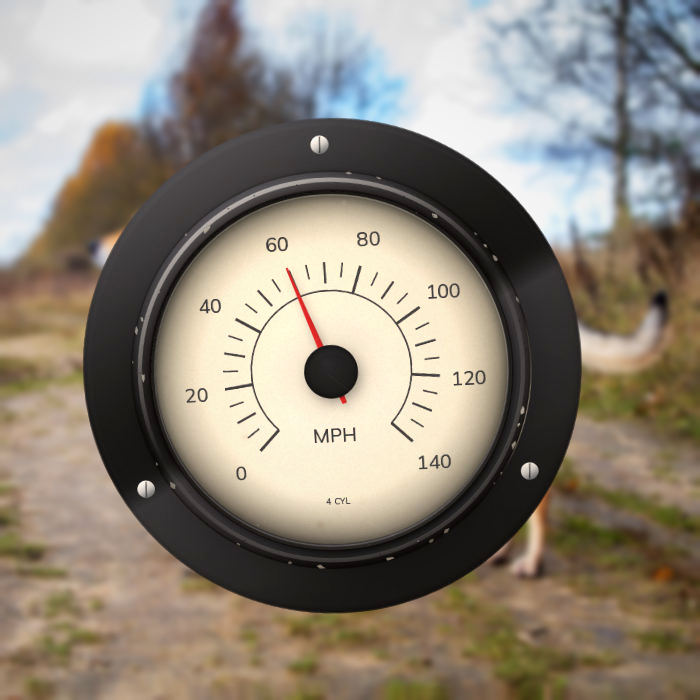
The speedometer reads {"value": 60, "unit": "mph"}
